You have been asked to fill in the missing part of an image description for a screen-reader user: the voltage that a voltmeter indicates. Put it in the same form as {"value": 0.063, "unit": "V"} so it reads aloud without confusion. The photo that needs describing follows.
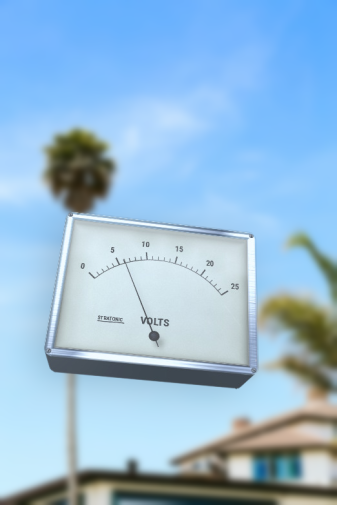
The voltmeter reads {"value": 6, "unit": "V"}
